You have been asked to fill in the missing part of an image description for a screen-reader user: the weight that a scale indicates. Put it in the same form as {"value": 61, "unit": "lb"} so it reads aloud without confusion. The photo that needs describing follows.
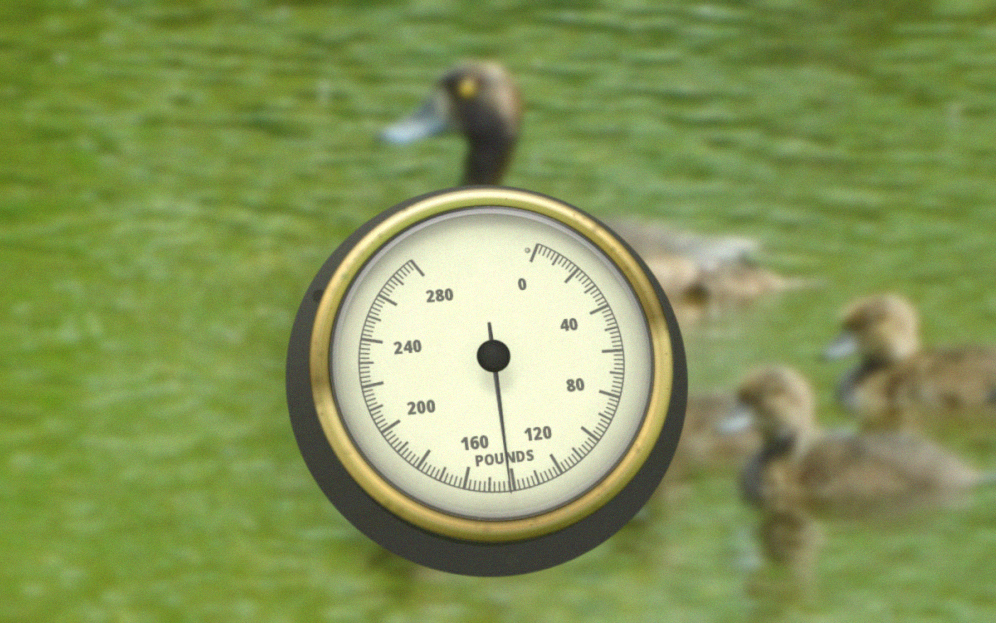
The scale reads {"value": 142, "unit": "lb"}
